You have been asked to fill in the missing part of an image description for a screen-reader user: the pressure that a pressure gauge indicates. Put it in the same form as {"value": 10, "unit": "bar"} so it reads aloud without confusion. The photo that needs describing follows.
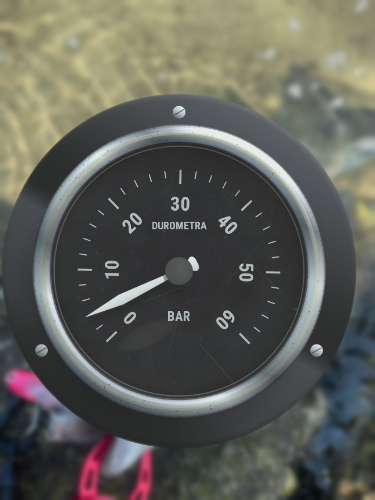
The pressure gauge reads {"value": 4, "unit": "bar"}
